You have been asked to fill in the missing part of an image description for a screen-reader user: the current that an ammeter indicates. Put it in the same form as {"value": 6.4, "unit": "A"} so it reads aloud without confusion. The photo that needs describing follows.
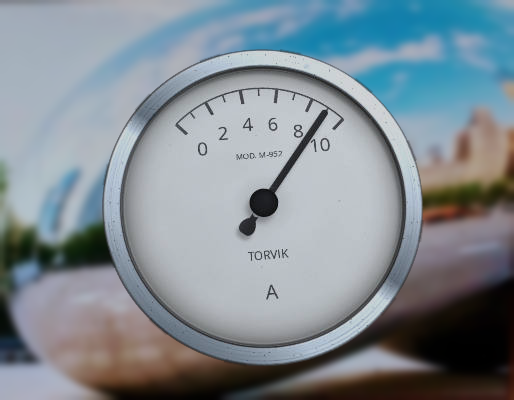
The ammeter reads {"value": 9, "unit": "A"}
